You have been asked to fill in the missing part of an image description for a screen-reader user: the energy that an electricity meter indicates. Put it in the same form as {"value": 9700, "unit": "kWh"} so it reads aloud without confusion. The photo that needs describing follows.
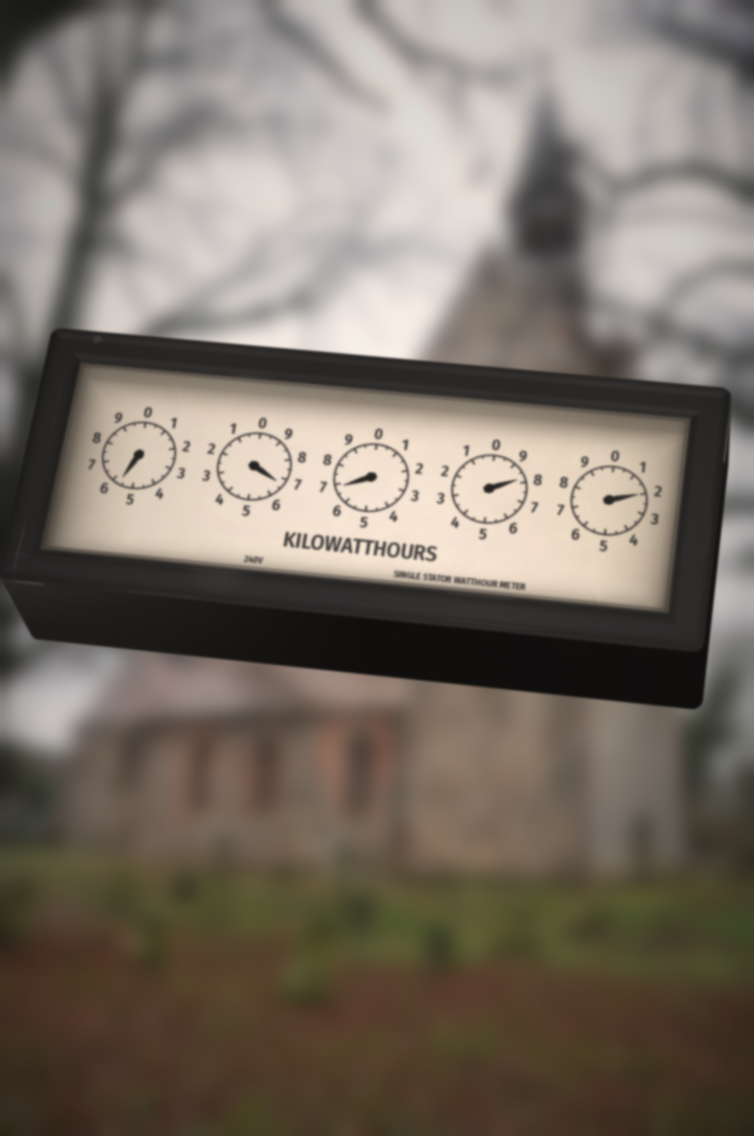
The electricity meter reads {"value": 56682, "unit": "kWh"}
